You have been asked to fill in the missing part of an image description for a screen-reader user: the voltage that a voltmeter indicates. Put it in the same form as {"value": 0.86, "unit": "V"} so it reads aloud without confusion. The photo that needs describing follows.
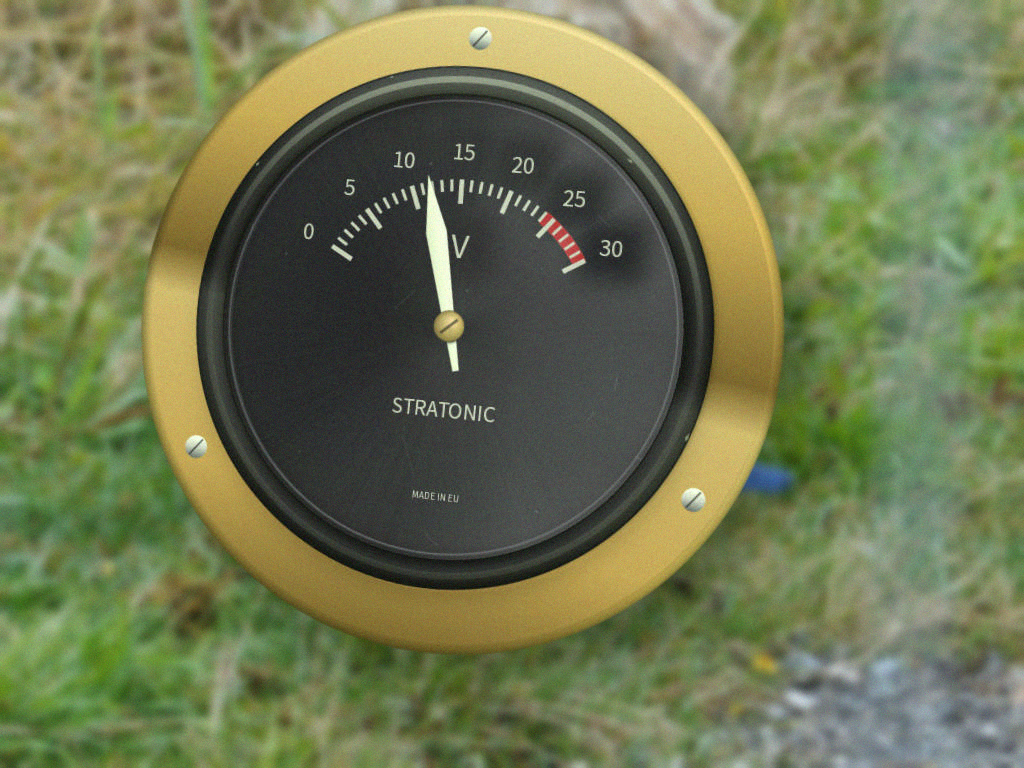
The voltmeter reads {"value": 12, "unit": "V"}
